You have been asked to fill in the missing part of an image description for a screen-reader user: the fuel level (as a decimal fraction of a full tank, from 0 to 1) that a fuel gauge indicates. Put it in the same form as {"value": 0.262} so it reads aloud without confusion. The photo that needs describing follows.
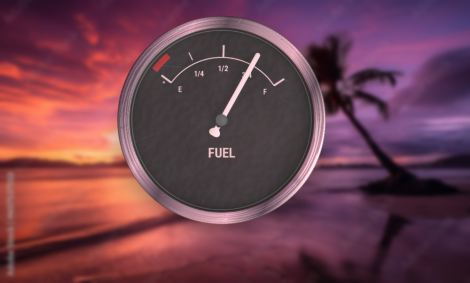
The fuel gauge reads {"value": 0.75}
